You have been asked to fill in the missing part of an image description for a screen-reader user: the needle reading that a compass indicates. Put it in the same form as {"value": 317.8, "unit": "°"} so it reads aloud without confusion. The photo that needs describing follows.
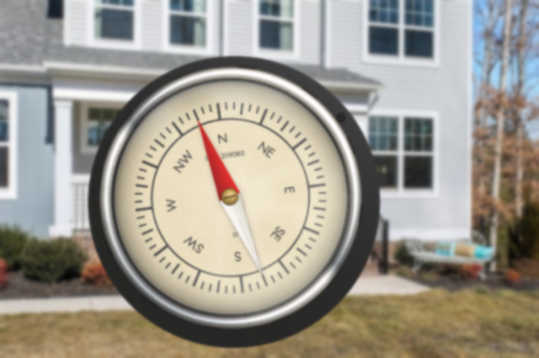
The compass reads {"value": 345, "unit": "°"}
